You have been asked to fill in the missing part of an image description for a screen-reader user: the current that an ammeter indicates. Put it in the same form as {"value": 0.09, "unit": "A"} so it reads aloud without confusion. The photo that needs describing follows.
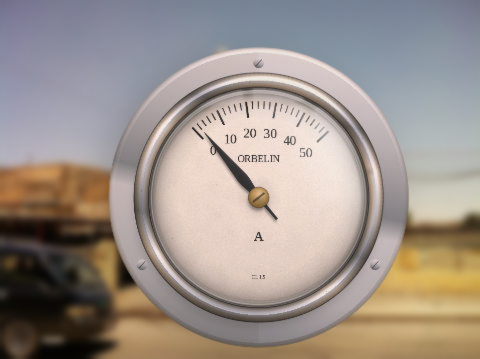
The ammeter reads {"value": 2, "unit": "A"}
